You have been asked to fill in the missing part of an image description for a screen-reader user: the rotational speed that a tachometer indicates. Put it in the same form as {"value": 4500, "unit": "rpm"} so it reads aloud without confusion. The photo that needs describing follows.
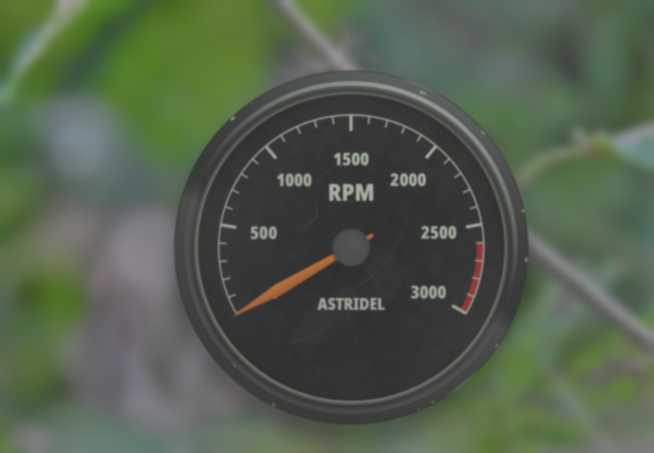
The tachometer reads {"value": 0, "unit": "rpm"}
